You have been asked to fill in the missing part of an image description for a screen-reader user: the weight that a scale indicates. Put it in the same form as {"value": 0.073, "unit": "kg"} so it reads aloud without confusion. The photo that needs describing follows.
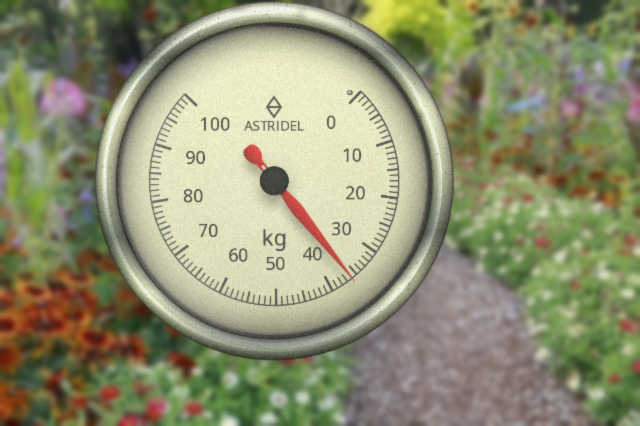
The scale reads {"value": 36, "unit": "kg"}
